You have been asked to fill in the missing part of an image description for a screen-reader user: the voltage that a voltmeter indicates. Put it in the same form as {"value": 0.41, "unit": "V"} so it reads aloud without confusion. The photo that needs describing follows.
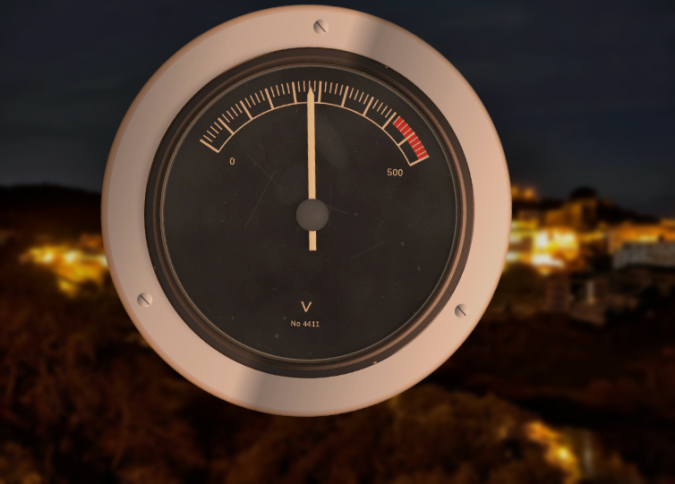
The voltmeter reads {"value": 230, "unit": "V"}
